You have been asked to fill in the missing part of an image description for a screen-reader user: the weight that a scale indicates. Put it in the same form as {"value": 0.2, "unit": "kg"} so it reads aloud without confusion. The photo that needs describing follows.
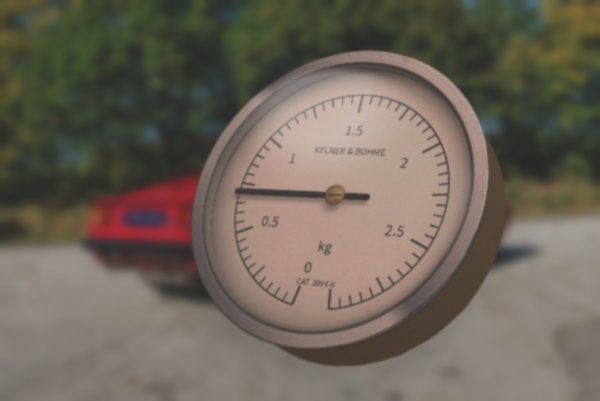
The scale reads {"value": 0.7, "unit": "kg"}
